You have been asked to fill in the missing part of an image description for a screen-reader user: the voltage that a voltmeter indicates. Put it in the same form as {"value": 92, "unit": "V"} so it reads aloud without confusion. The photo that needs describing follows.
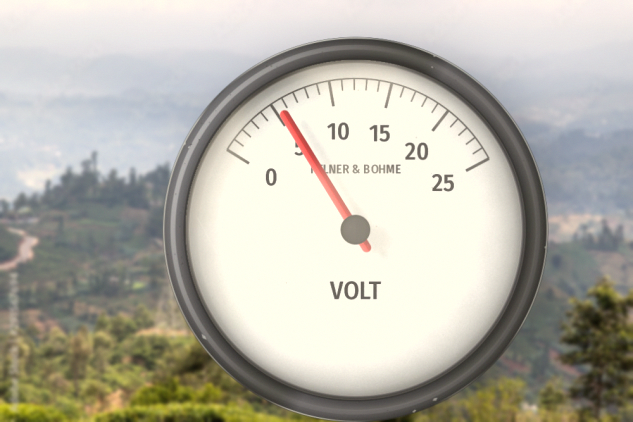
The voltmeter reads {"value": 5.5, "unit": "V"}
